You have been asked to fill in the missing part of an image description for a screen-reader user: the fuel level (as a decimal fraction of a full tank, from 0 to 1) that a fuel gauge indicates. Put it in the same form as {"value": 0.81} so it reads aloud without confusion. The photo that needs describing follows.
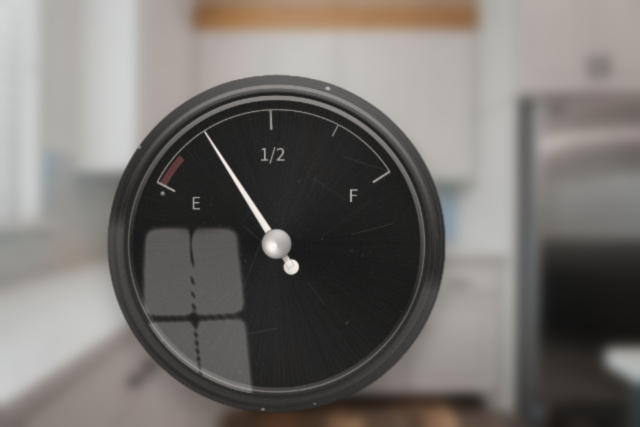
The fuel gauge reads {"value": 0.25}
